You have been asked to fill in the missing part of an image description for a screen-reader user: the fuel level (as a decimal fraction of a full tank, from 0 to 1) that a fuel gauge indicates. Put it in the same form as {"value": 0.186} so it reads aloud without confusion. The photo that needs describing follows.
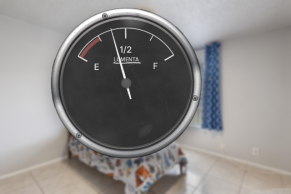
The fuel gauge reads {"value": 0.375}
